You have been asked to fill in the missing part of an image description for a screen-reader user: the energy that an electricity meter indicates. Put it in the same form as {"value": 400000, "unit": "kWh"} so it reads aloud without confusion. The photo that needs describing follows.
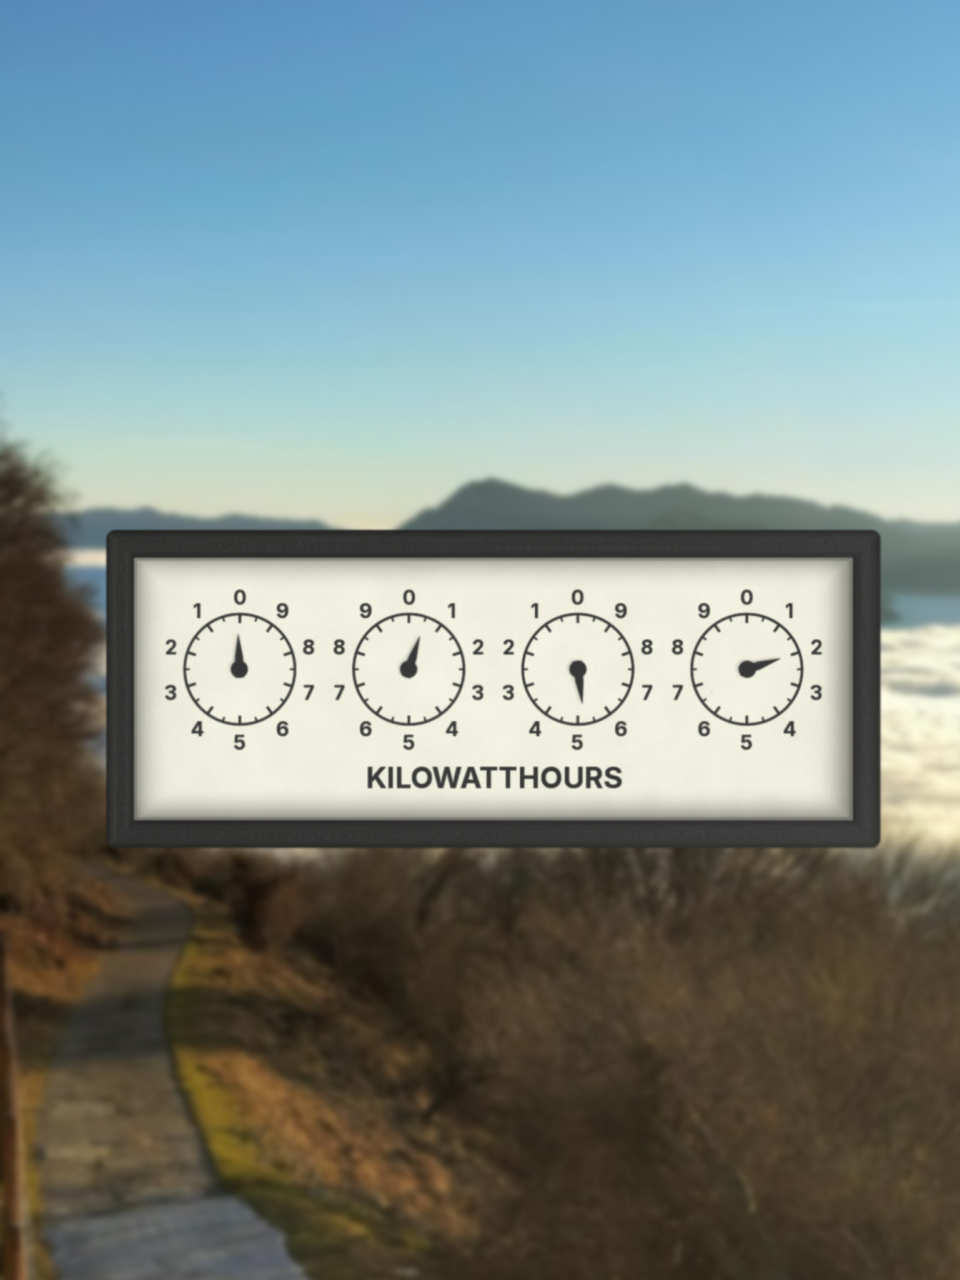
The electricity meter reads {"value": 52, "unit": "kWh"}
